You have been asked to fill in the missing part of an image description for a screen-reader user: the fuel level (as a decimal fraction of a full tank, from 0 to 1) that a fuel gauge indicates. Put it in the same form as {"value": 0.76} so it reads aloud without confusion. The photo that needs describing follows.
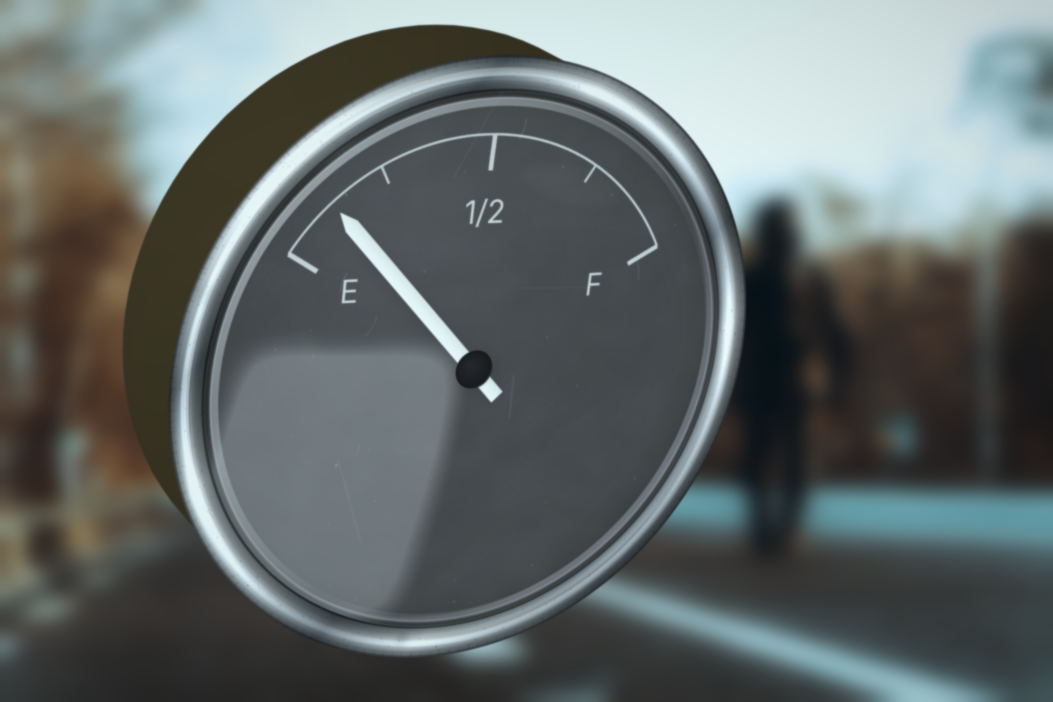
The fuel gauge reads {"value": 0.125}
